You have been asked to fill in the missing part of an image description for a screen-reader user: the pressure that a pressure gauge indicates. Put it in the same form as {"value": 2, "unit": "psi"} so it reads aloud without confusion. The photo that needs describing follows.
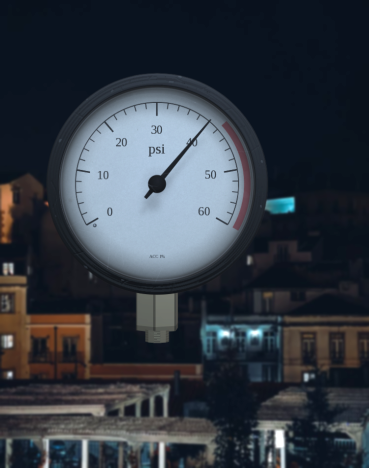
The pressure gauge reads {"value": 40, "unit": "psi"}
